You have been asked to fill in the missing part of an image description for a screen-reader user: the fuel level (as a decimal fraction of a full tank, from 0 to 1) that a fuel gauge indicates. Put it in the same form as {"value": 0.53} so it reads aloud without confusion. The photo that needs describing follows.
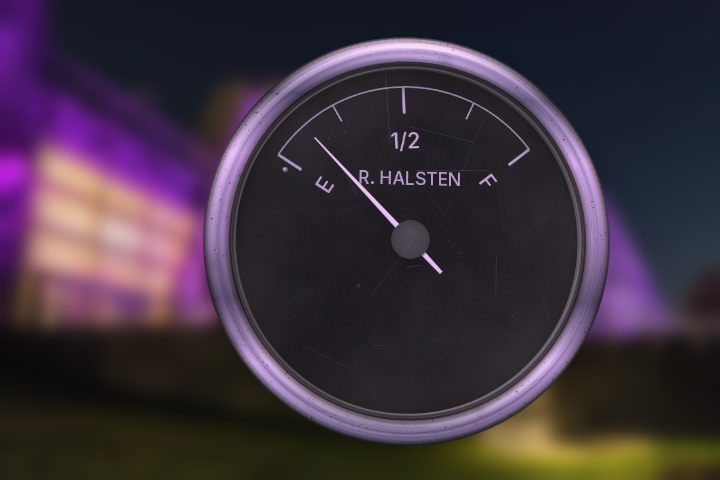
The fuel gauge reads {"value": 0.125}
